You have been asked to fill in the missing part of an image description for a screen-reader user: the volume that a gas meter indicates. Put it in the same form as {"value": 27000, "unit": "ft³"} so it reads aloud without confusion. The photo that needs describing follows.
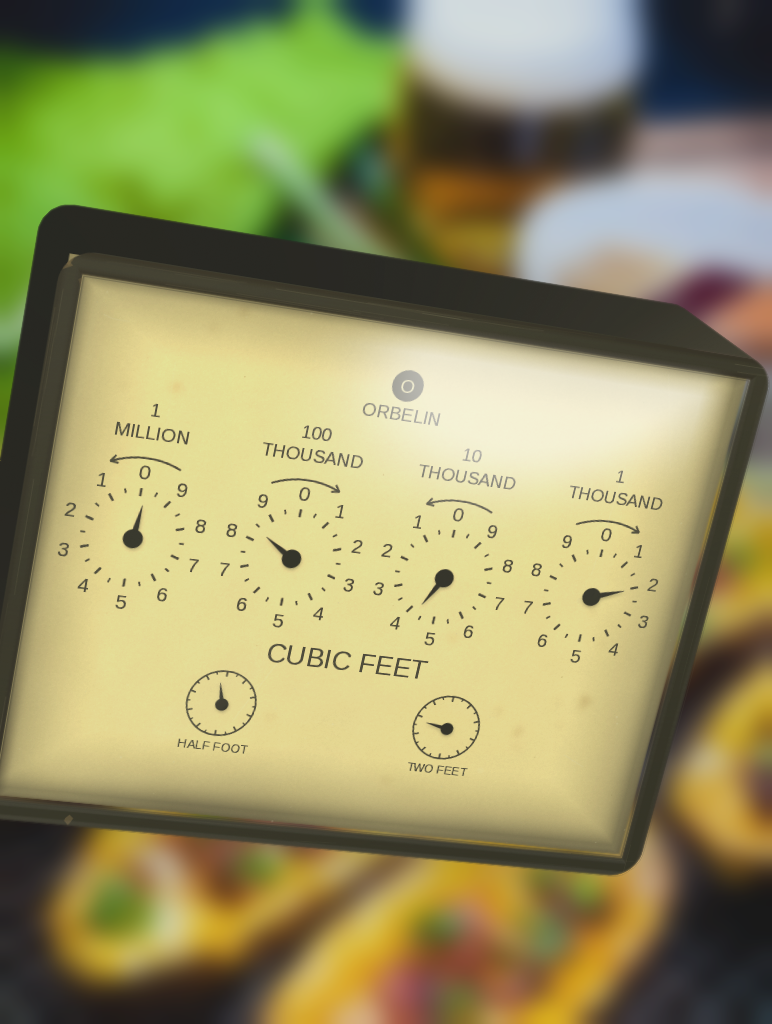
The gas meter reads {"value": 984200, "unit": "ft³"}
